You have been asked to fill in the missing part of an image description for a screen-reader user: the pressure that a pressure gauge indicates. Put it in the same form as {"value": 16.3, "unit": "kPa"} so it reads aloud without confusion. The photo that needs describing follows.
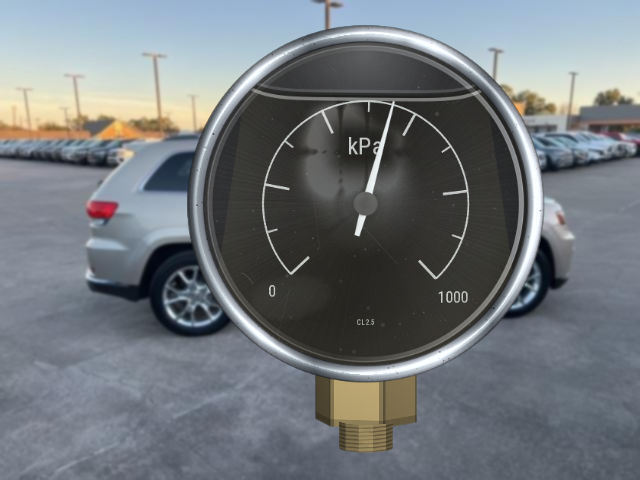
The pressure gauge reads {"value": 550, "unit": "kPa"}
